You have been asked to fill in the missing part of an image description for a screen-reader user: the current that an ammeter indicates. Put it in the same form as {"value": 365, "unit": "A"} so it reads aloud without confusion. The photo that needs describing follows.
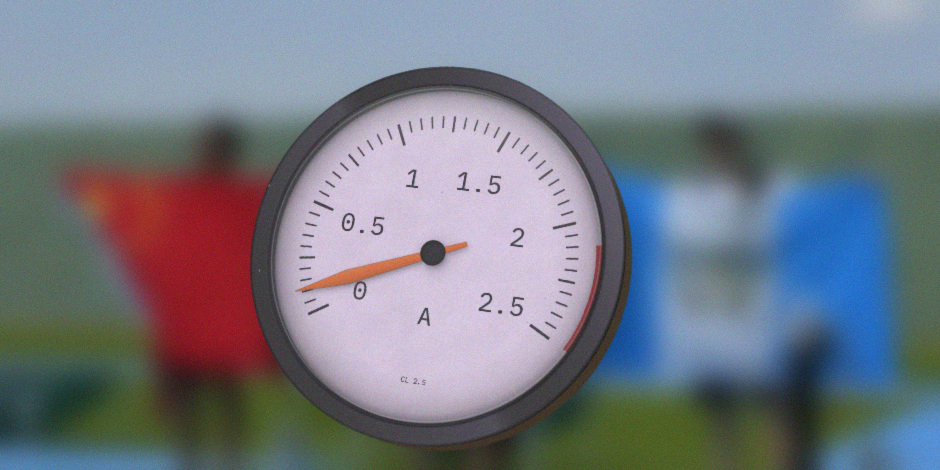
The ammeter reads {"value": 0.1, "unit": "A"}
